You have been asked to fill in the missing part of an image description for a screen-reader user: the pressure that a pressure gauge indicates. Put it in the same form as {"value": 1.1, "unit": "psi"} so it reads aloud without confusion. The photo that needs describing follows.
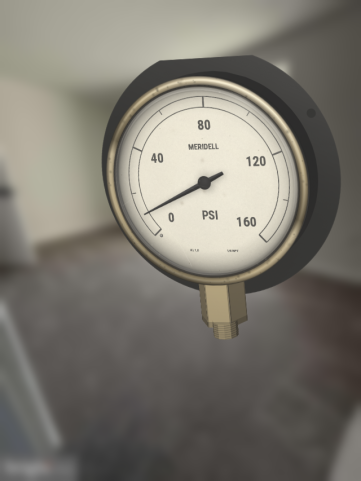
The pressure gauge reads {"value": 10, "unit": "psi"}
